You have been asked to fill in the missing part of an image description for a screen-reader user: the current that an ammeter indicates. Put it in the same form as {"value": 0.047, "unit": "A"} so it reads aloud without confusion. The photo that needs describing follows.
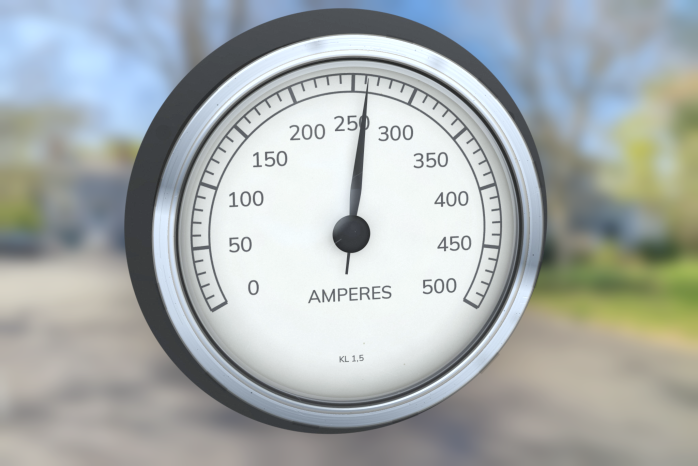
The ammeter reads {"value": 260, "unit": "A"}
